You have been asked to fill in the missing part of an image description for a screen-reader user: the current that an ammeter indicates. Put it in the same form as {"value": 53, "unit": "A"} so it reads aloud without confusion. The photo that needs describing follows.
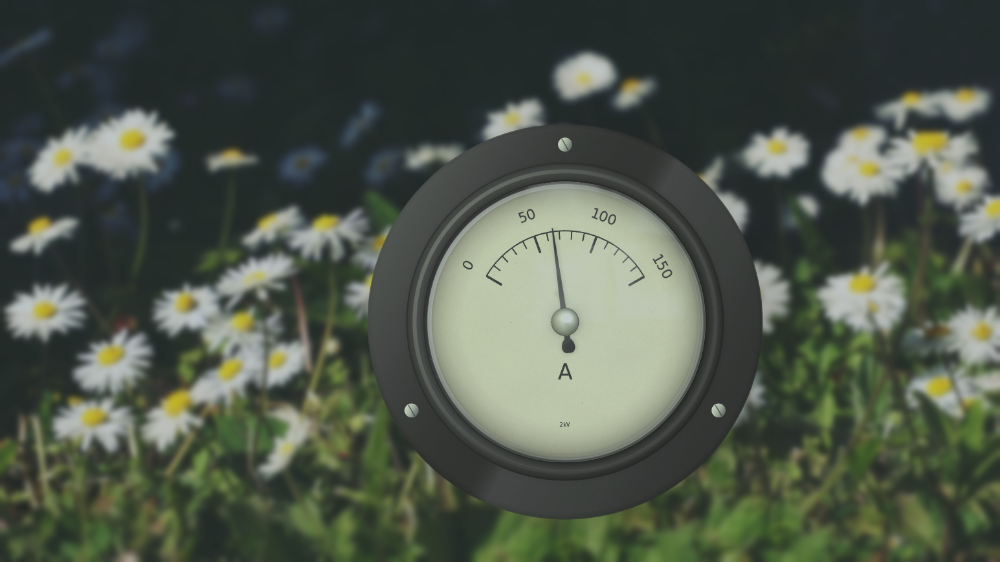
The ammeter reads {"value": 65, "unit": "A"}
